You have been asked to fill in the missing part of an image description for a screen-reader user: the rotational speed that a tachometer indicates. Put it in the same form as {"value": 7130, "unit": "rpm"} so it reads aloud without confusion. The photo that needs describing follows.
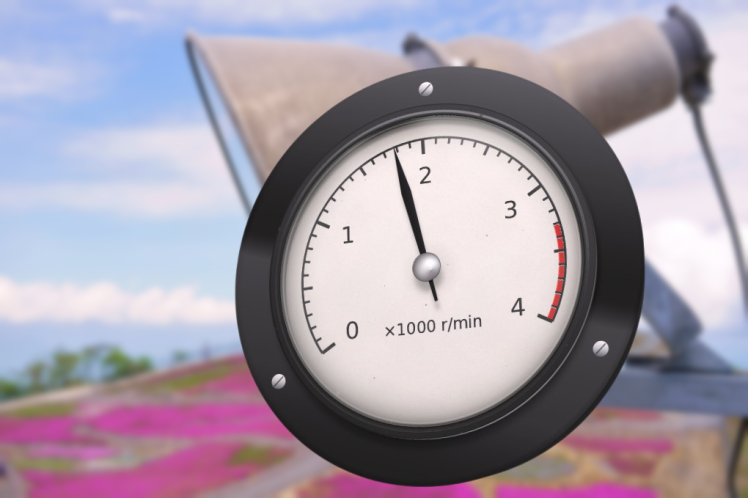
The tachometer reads {"value": 1800, "unit": "rpm"}
